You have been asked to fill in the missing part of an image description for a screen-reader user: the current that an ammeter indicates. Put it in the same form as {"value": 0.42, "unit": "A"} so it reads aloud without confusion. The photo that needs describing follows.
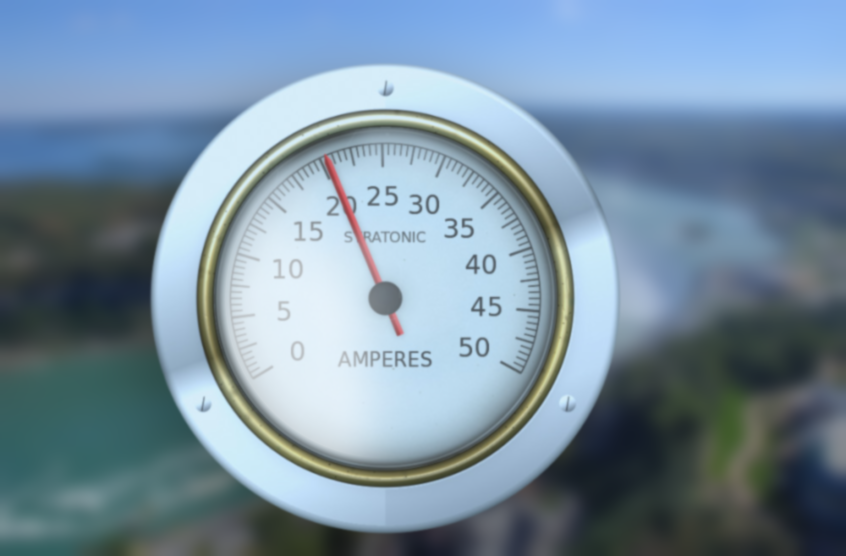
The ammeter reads {"value": 20.5, "unit": "A"}
